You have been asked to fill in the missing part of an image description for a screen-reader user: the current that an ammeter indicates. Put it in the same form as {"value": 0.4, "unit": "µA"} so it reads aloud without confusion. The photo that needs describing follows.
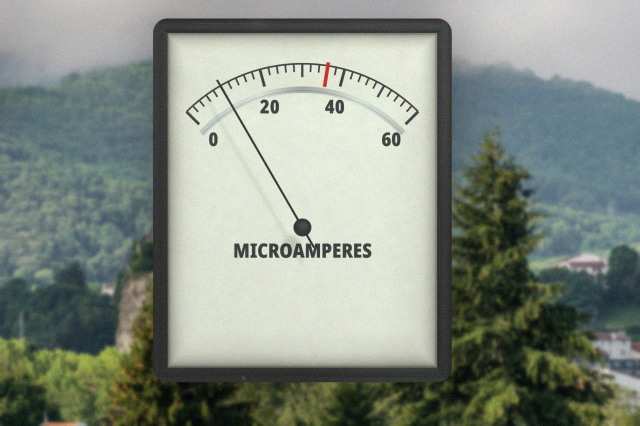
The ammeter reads {"value": 10, "unit": "µA"}
